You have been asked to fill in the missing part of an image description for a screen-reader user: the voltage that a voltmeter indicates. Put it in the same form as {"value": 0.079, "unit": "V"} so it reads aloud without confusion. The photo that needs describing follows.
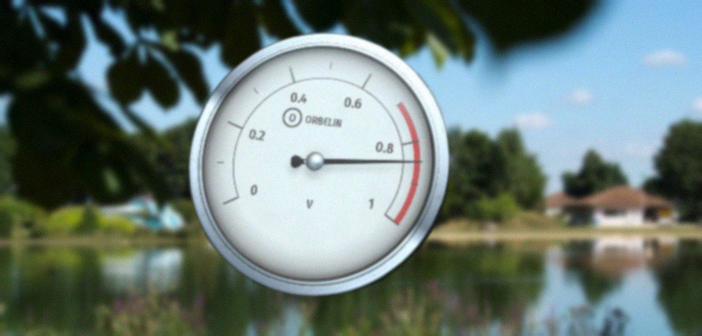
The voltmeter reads {"value": 0.85, "unit": "V"}
